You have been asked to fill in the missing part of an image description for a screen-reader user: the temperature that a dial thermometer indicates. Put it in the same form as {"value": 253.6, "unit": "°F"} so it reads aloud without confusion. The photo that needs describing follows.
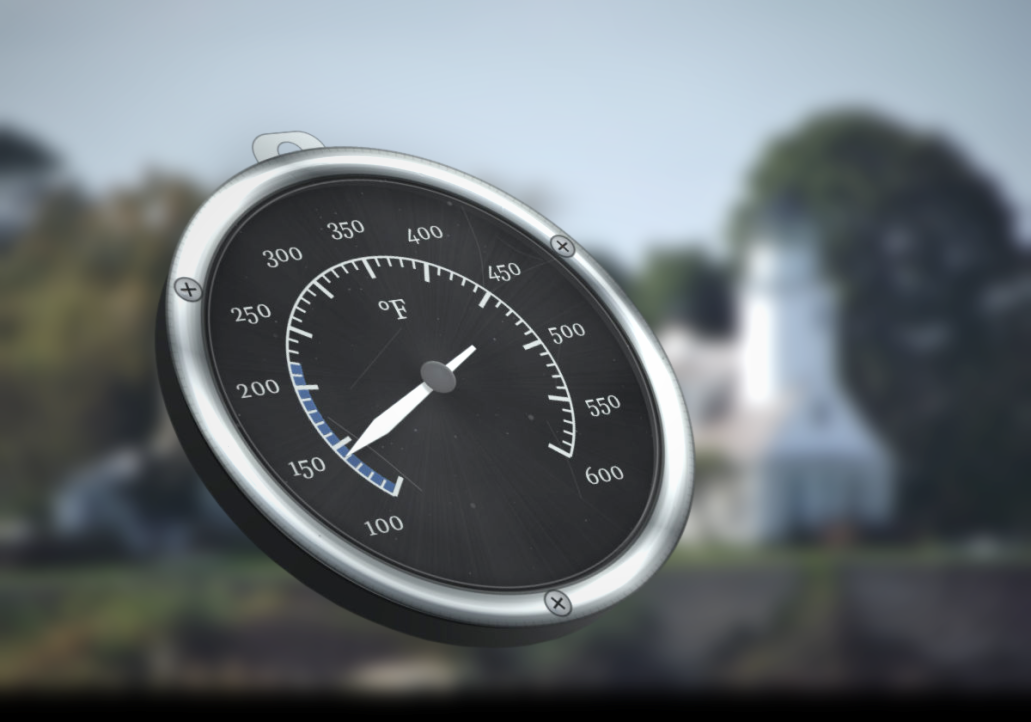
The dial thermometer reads {"value": 140, "unit": "°F"}
